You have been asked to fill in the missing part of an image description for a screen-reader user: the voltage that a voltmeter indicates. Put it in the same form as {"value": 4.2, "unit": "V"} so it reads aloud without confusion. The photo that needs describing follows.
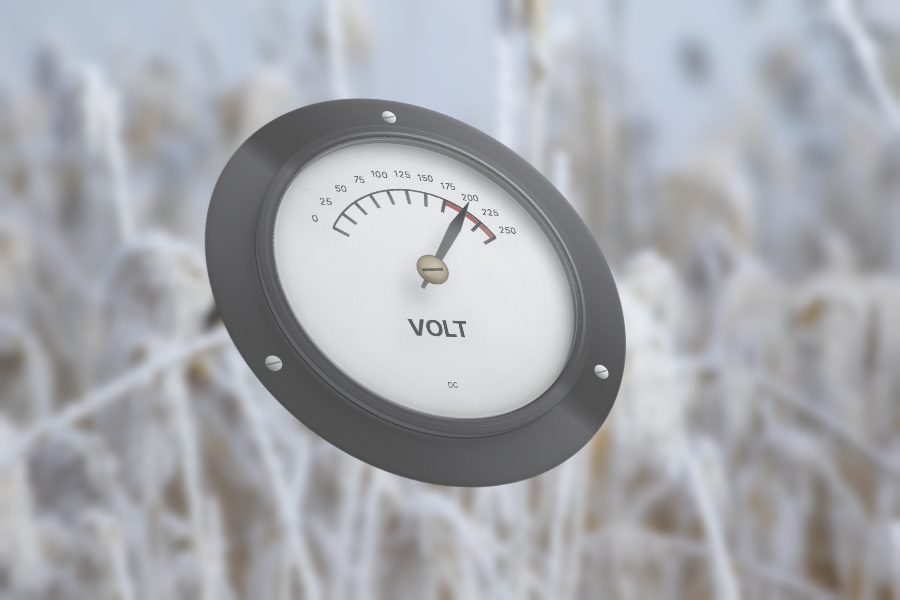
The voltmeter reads {"value": 200, "unit": "V"}
